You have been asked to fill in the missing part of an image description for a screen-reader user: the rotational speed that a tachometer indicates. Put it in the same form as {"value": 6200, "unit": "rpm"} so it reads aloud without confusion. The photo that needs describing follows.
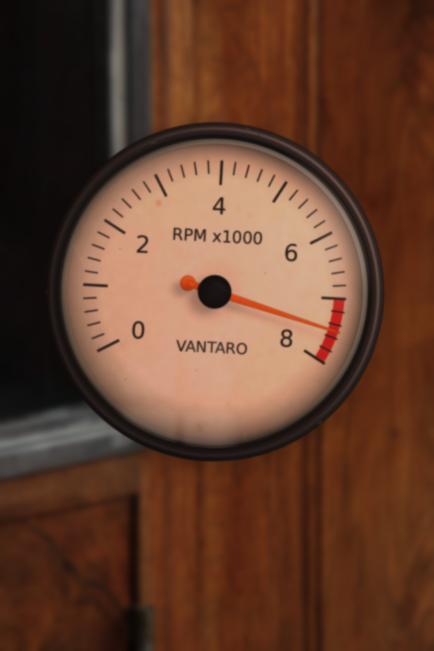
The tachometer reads {"value": 7500, "unit": "rpm"}
